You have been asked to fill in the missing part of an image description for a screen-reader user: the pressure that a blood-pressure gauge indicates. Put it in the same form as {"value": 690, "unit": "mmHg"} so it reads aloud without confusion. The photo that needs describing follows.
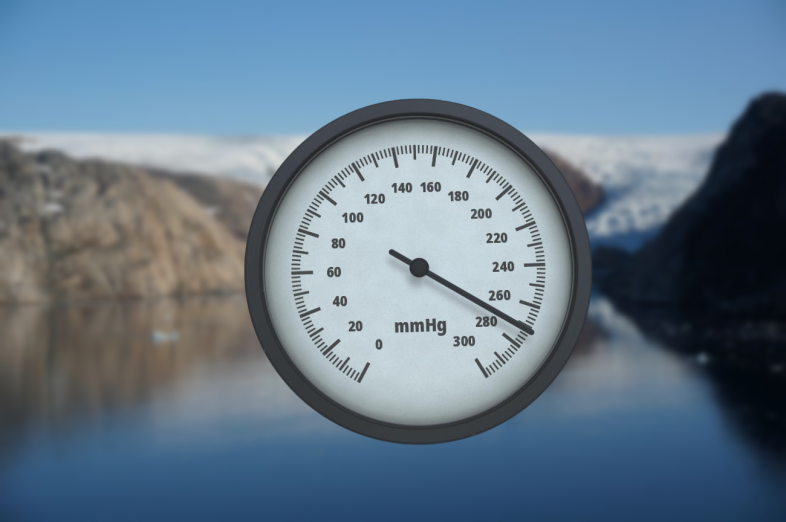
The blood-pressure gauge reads {"value": 272, "unit": "mmHg"}
